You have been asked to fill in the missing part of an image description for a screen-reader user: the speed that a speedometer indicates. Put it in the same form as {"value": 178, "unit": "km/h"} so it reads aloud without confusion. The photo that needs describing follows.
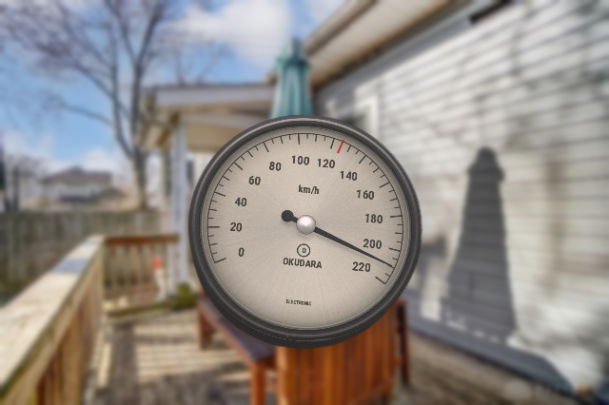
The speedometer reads {"value": 210, "unit": "km/h"}
